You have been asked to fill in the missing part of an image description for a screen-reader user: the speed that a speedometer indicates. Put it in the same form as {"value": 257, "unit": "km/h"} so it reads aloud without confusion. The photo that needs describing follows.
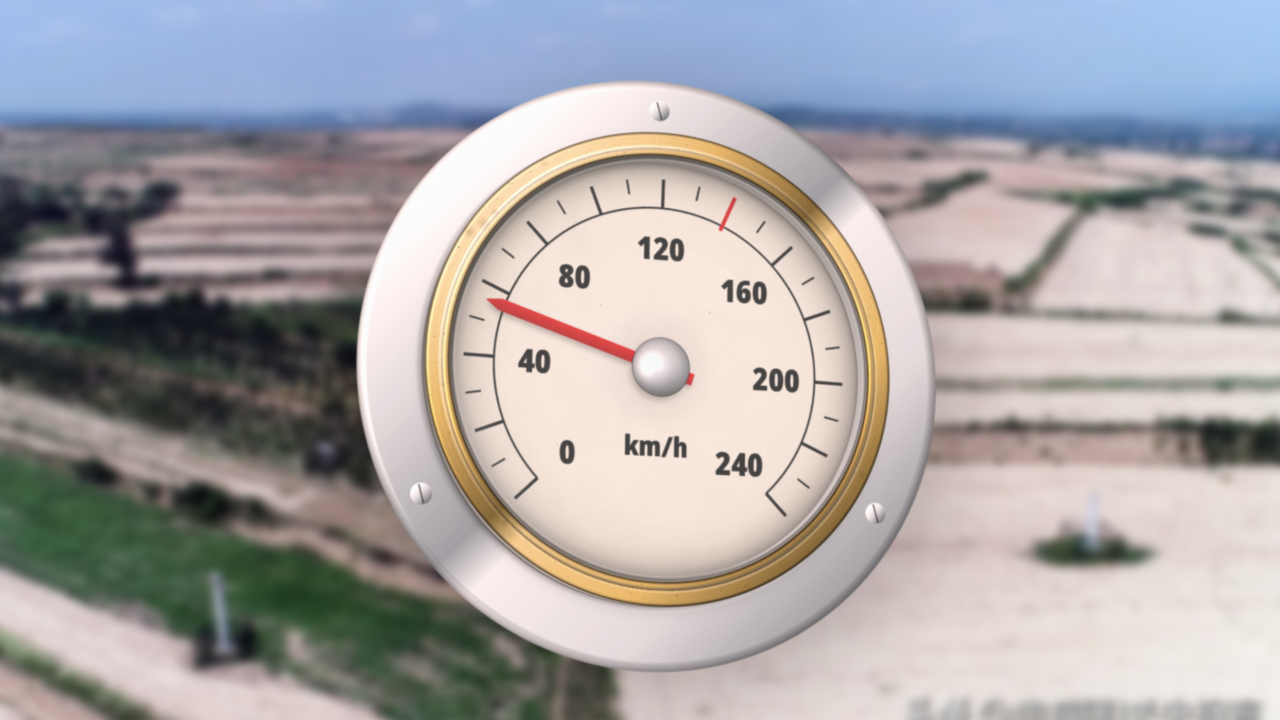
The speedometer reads {"value": 55, "unit": "km/h"}
